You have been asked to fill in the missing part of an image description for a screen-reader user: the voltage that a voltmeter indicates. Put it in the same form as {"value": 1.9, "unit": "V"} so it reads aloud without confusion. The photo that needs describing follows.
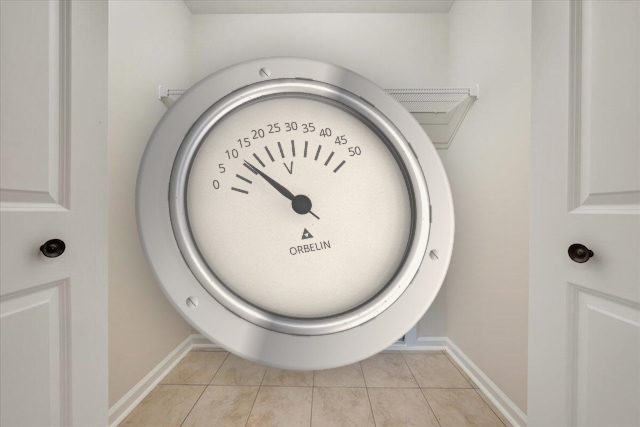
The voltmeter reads {"value": 10, "unit": "V"}
